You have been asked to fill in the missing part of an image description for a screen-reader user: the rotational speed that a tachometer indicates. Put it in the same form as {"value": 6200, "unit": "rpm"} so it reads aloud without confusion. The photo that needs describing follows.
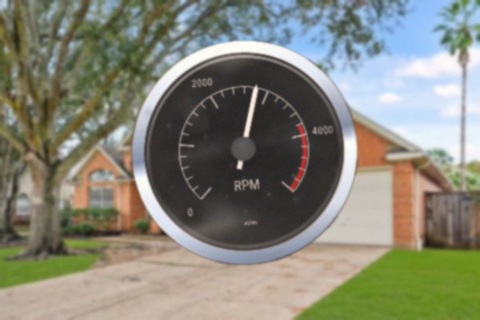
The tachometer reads {"value": 2800, "unit": "rpm"}
